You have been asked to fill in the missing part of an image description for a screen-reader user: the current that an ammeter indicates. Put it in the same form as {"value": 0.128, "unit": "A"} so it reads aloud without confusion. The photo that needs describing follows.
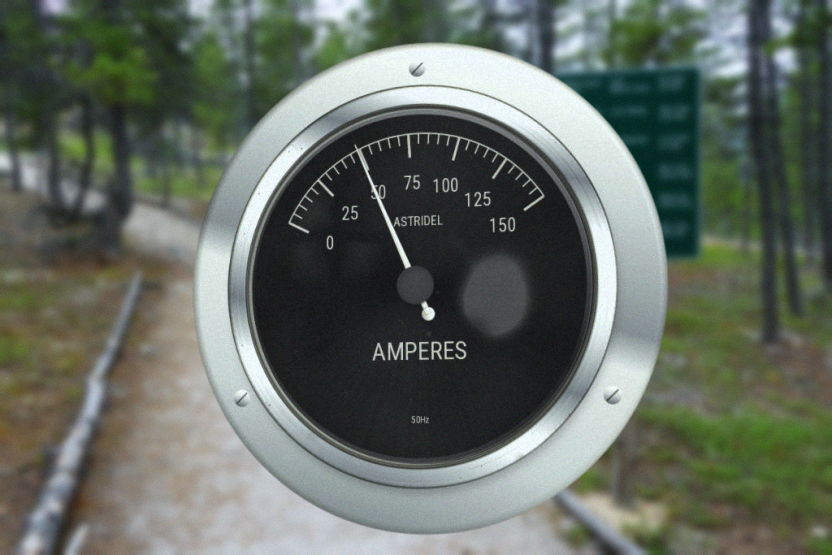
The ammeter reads {"value": 50, "unit": "A"}
